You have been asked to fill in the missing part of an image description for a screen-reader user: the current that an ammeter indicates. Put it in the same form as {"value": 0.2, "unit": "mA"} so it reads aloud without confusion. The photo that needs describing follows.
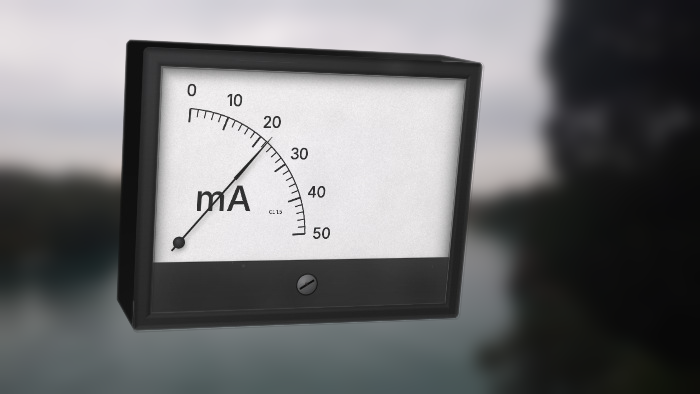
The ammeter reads {"value": 22, "unit": "mA"}
